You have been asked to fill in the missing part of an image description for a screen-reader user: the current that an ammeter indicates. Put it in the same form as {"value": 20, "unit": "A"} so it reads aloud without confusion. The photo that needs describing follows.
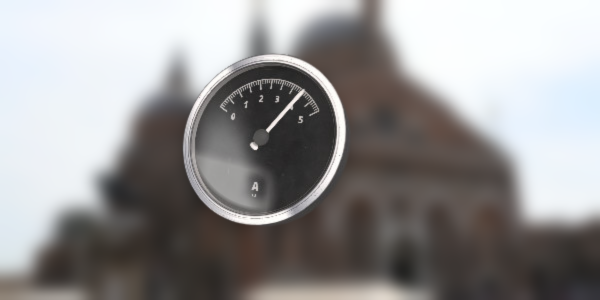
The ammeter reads {"value": 4, "unit": "A"}
